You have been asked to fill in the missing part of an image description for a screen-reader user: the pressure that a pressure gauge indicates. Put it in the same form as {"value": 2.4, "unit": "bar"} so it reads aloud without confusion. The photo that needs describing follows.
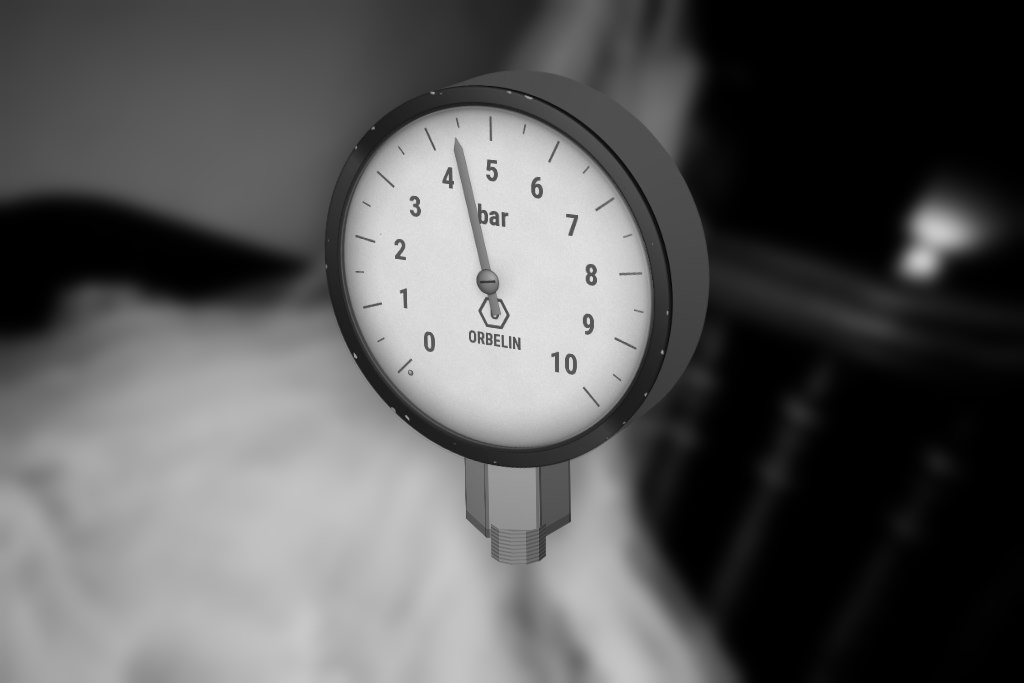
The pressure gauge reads {"value": 4.5, "unit": "bar"}
